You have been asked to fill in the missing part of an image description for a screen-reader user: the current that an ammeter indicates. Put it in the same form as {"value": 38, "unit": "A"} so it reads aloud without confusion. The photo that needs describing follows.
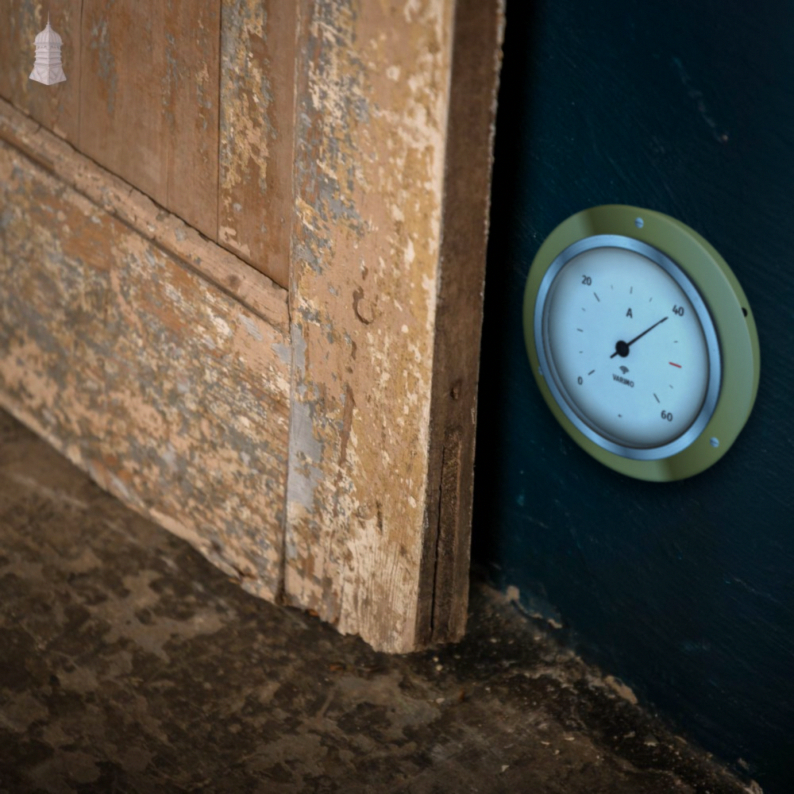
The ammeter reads {"value": 40, "unit": "A"}
